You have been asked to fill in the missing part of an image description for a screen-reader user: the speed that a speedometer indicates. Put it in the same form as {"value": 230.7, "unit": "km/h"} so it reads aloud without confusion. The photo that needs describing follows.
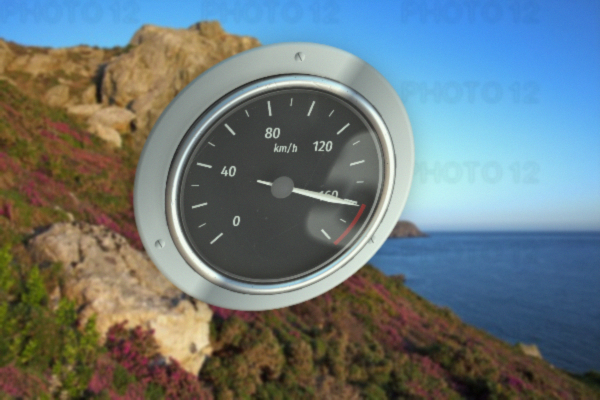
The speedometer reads {"value": 160, "unit": "km/h"}
